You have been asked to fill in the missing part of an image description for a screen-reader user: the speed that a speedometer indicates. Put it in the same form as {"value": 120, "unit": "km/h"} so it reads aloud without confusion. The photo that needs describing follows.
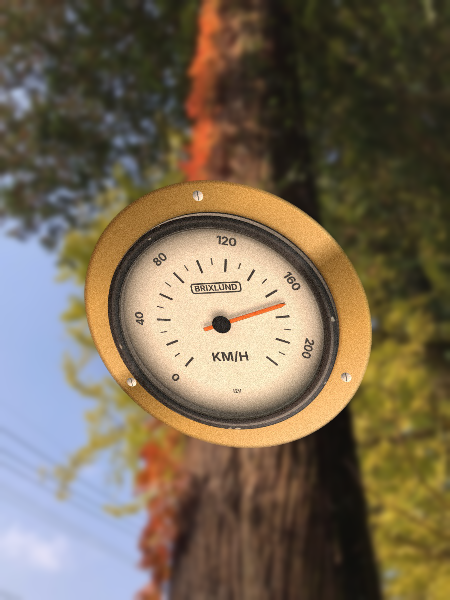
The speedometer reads {"value": 170, "unit": "km/h"}
